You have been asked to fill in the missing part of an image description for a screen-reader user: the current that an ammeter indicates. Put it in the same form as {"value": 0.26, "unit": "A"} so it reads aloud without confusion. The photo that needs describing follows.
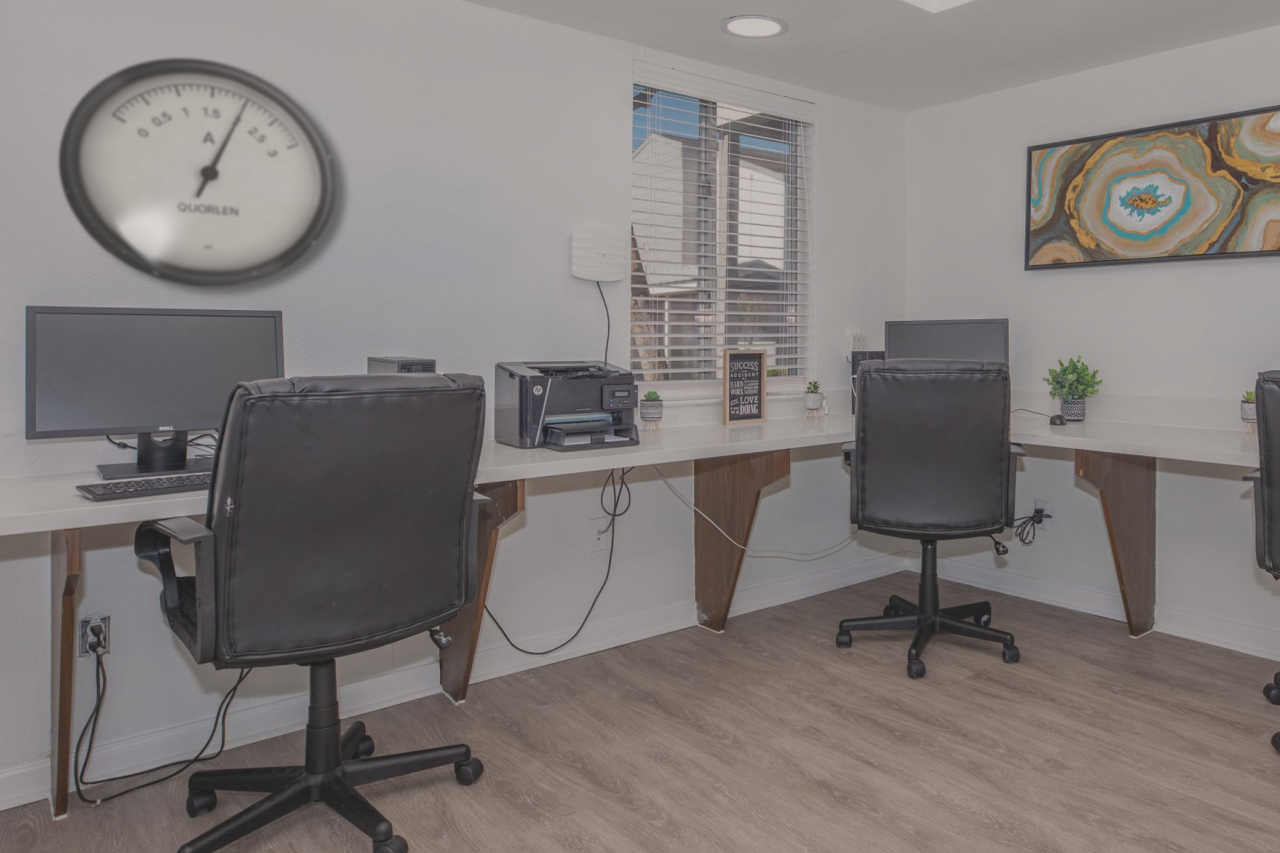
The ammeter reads {"value": 2, "unit": "A"}
